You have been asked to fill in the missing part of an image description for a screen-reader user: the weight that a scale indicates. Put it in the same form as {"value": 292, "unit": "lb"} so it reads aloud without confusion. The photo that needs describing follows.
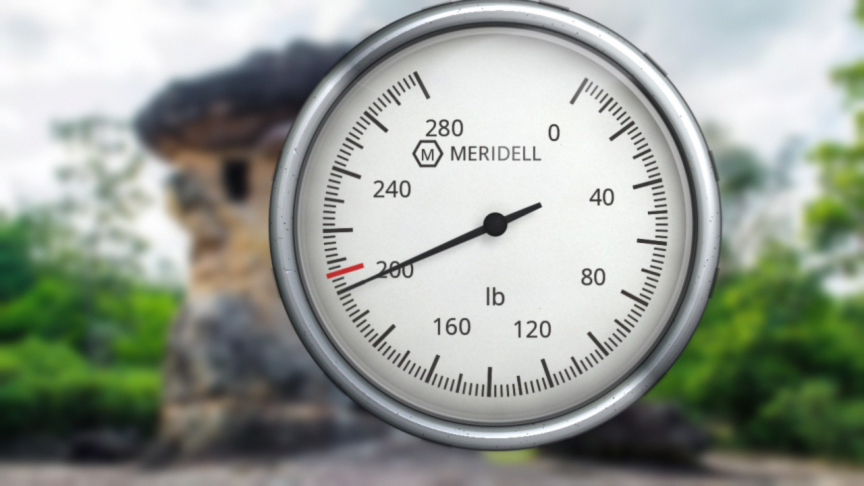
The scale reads {"value": 200, "unit": "lb"}
